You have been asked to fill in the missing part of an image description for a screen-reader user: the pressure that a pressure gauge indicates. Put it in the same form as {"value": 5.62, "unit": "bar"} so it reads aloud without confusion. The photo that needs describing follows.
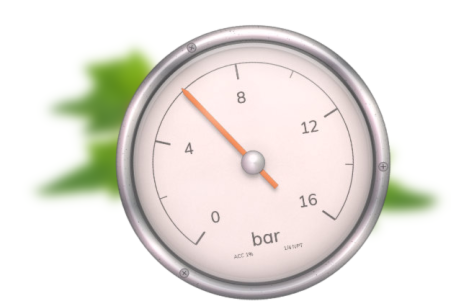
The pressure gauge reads {"value": 6, "unit": "bar"}
